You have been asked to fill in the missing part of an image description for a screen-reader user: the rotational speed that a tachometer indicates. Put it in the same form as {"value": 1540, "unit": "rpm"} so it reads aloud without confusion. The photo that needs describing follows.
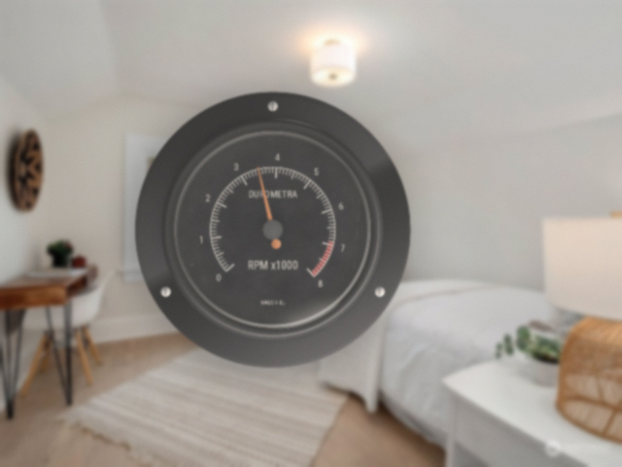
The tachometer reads {"value": 3500, "unit": "rpm"}
